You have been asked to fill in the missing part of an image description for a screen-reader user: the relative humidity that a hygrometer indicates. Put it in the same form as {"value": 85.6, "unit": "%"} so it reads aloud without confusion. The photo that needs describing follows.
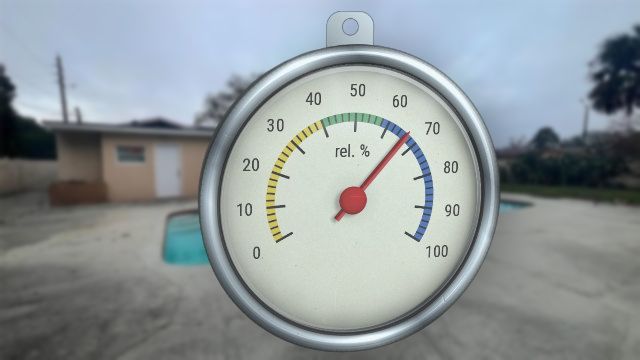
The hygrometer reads {"value": 66, "unit": "%"}
